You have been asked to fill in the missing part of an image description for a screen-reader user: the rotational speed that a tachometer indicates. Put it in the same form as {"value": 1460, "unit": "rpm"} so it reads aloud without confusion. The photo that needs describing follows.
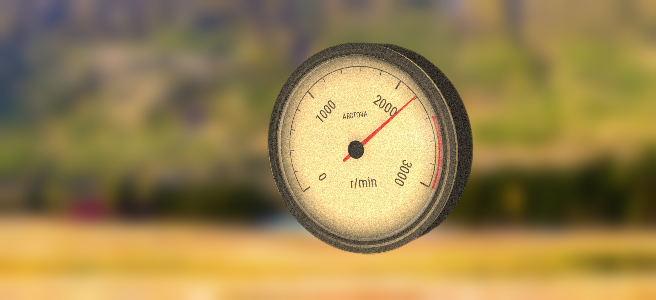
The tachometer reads {"value": 2200, "unit": "rpm"}
